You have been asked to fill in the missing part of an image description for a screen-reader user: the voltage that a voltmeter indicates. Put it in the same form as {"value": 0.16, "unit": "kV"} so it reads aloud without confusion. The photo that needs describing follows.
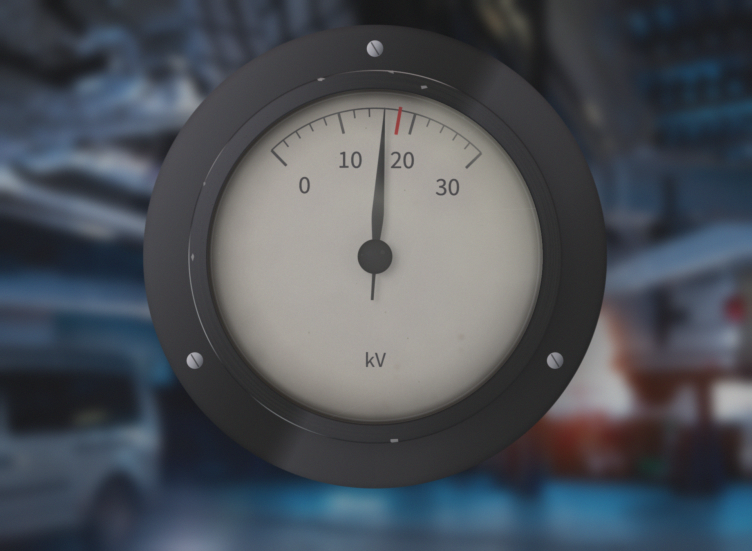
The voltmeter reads {"value": 16, "unit": "kV"}
